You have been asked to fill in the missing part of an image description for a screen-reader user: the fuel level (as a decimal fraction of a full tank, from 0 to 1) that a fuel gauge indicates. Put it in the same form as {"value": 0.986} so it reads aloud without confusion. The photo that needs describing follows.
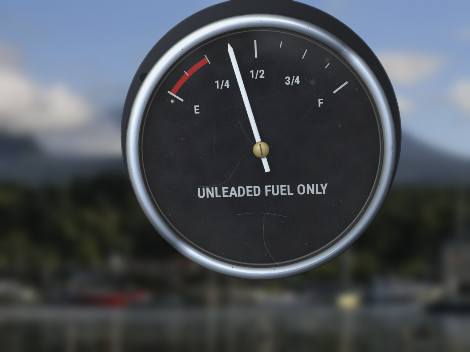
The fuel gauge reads {"value": 0.375}
